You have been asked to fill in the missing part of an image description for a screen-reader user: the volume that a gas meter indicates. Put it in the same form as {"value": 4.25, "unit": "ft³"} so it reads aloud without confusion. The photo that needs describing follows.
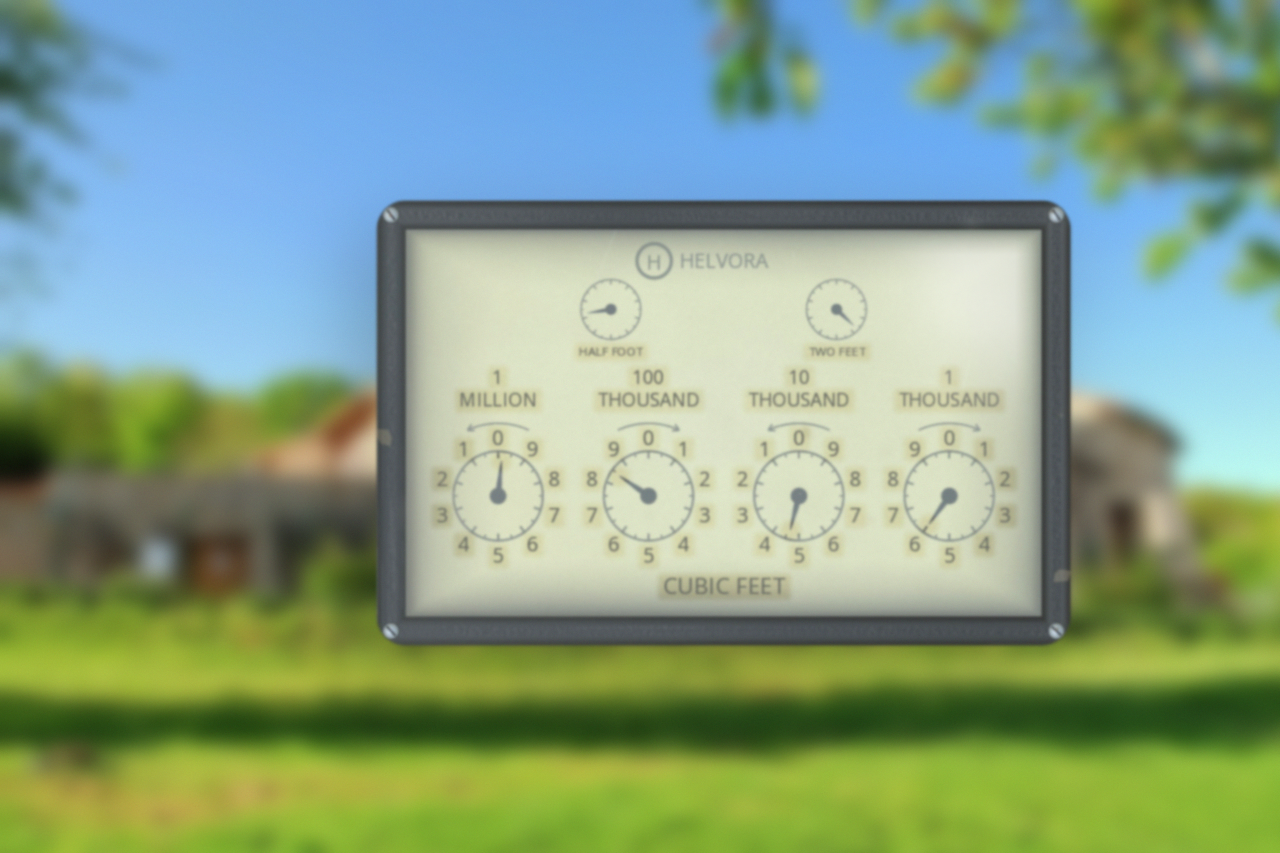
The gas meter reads {"value": 984600, "unit": "ft³"}
